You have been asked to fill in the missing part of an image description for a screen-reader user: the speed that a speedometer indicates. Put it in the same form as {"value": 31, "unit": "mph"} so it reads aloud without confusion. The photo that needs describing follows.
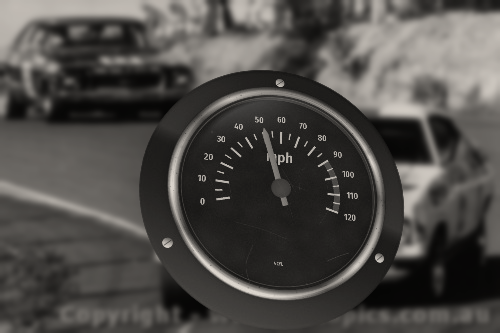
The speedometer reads {"value": 50, "unit": "mph"}
